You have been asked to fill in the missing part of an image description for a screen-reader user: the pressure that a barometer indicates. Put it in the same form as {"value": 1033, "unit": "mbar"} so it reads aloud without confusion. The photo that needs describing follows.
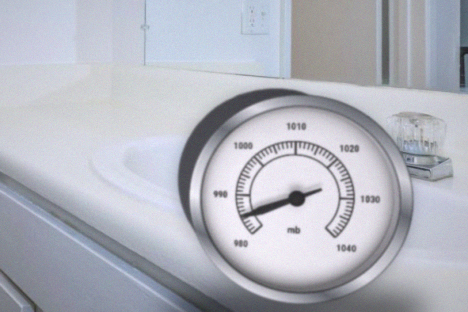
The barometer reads {"value": 985, "unit": "mbar"}
